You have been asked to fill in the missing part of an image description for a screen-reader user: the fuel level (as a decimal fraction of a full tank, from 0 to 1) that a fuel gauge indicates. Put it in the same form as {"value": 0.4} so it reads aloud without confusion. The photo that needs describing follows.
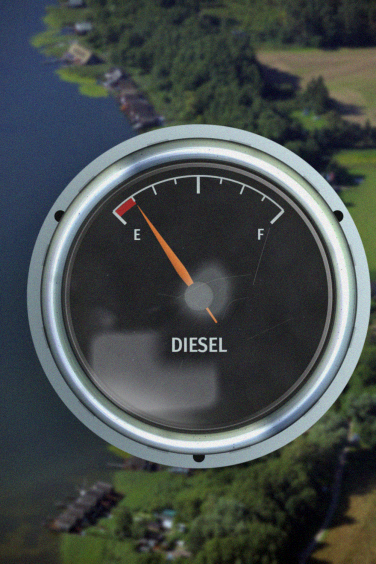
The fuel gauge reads {"value": 0.125}
